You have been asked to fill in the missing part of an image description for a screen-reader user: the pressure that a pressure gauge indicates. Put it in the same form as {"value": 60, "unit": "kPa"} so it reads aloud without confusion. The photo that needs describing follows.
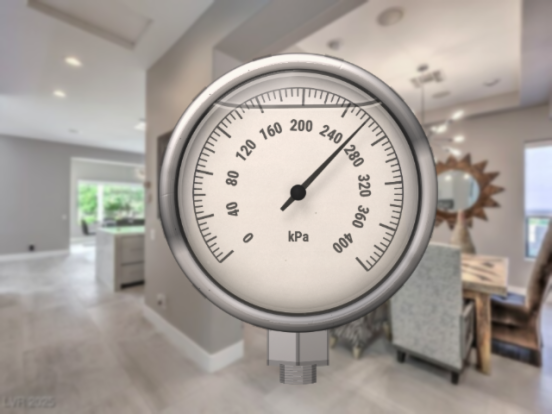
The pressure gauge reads {"value": 260, "unit": "kPa"}
